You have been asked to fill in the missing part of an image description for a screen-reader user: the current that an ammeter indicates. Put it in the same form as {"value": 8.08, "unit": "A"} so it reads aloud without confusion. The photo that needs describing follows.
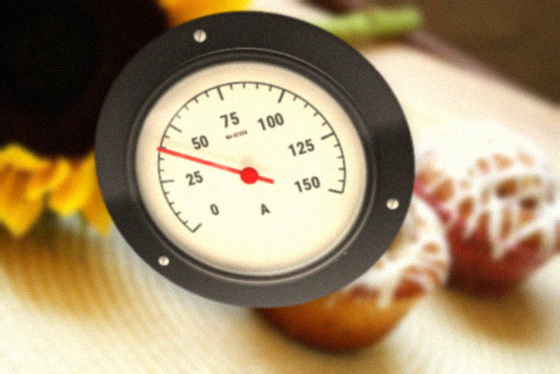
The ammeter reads {"value": 40, "unit": "A"}
